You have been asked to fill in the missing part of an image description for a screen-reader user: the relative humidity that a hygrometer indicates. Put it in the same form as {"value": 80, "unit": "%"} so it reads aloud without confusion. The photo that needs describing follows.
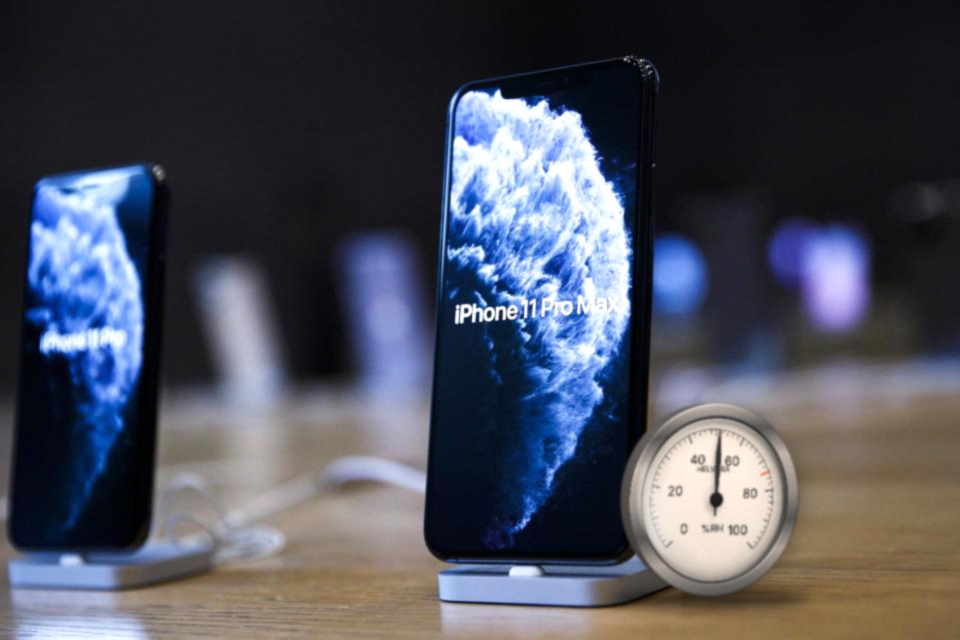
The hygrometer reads {"value": 50, "unit": "%"}
